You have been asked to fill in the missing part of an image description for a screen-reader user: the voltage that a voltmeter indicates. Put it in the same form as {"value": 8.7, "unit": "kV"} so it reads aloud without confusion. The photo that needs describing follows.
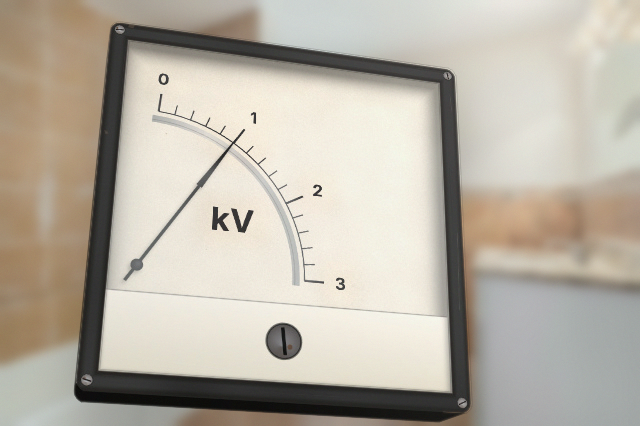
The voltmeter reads {"value": 1, "unit": "kV"}
